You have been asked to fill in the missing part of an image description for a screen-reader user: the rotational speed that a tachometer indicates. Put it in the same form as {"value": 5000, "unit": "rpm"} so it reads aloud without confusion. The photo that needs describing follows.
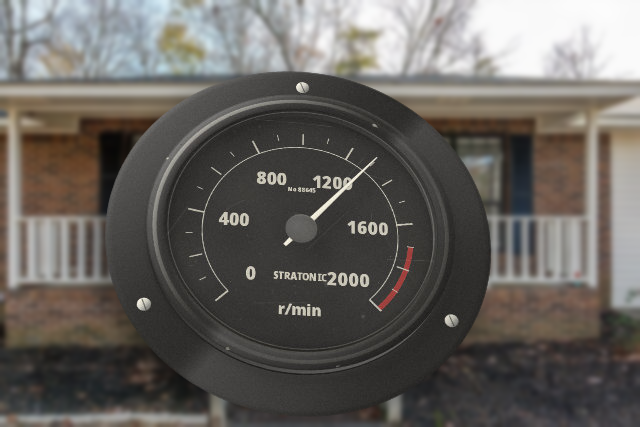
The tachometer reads {"value": 1300, "unit": "rpm"}
